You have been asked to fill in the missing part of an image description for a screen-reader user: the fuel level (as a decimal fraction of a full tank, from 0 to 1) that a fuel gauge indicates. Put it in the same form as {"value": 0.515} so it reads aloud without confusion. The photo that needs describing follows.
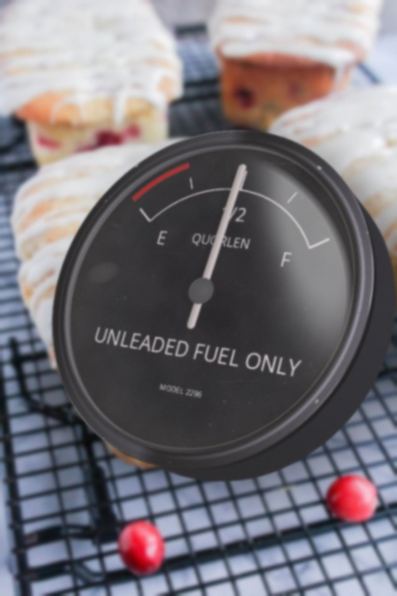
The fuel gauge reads {"value": 0.5}
